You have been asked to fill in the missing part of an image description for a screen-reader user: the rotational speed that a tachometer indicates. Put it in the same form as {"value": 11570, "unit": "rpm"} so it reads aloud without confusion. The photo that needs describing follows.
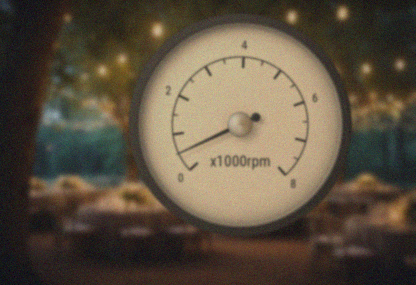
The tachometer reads {"value": 500, "unit": "rpm"}
